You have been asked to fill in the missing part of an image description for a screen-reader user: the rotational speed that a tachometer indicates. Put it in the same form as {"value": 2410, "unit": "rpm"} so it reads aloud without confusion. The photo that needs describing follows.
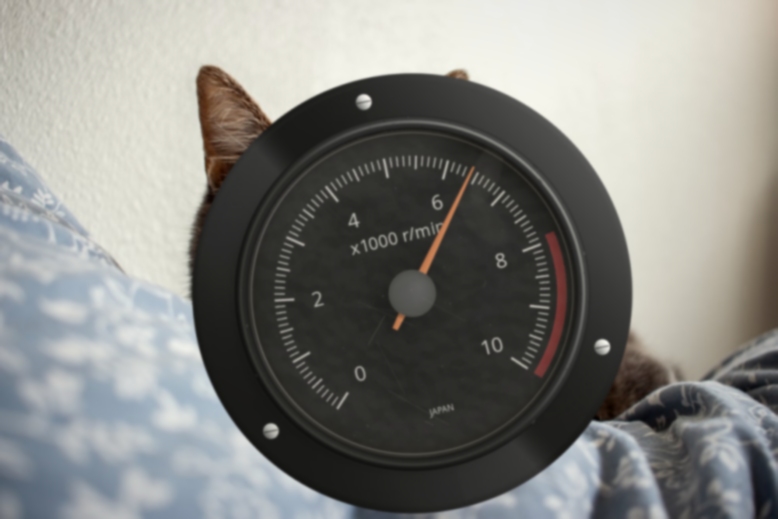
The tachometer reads {"value": 6400, "unit": "rpm"}
